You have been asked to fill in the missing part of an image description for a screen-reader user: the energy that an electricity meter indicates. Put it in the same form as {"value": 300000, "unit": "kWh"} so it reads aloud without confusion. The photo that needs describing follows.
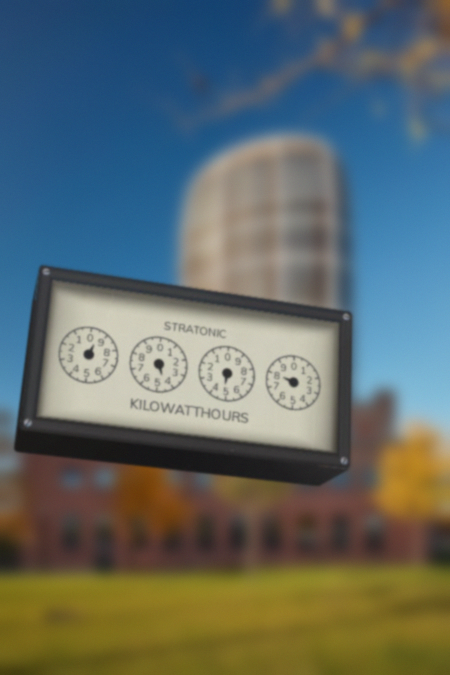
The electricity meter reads {"value": 9448, "unit": "kWh"}
